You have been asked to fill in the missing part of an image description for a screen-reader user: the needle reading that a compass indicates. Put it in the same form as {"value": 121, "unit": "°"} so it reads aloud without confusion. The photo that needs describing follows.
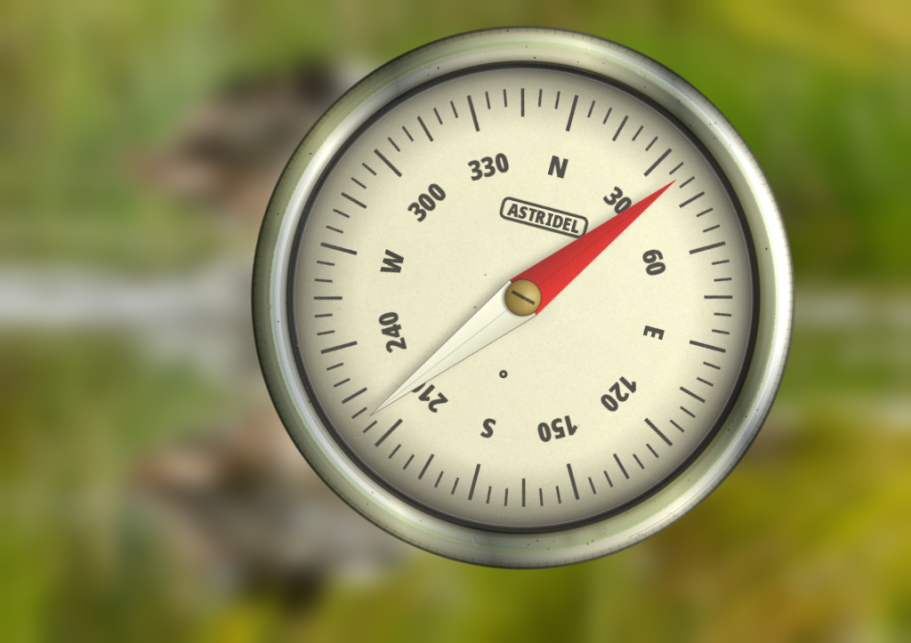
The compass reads {"value": 37.5, "unit": "°"}
